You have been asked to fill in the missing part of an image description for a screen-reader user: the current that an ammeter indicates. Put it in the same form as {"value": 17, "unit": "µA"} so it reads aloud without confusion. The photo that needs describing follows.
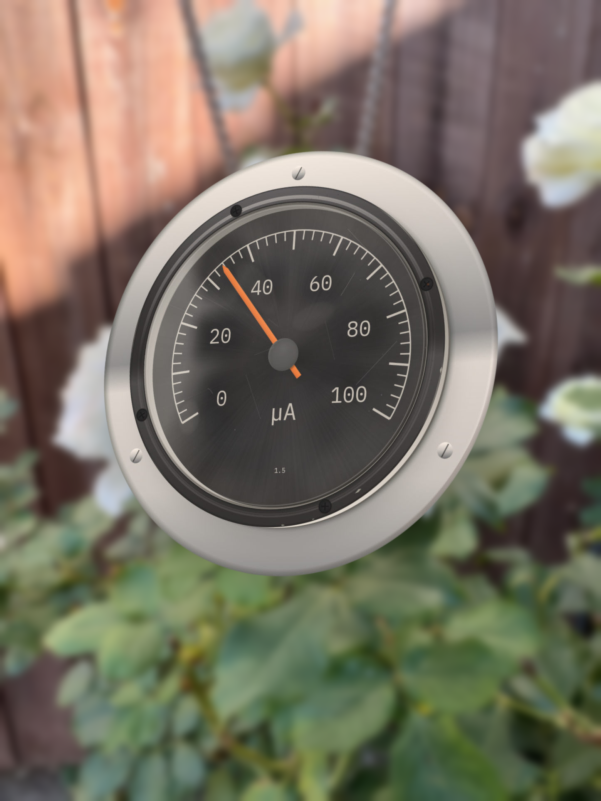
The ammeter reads {"value": 34, "unit": "µA"}
